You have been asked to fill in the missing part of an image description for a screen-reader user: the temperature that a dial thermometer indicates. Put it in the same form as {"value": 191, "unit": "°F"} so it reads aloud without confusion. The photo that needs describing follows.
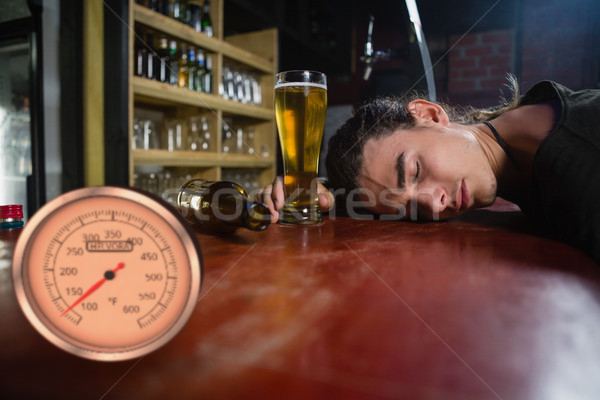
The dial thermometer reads {"value": 125, "unit": "°F"}
